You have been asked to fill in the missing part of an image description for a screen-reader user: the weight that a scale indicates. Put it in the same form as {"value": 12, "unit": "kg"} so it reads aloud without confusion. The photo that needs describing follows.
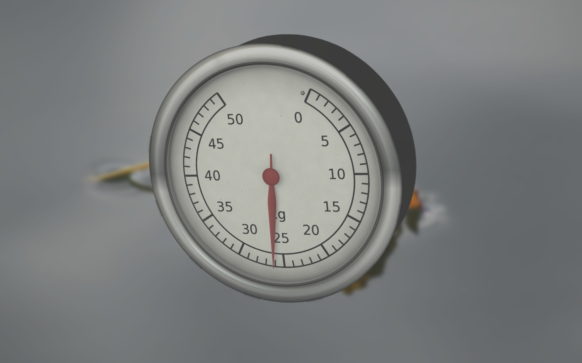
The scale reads {"value": 26, "unit": "kg"}
